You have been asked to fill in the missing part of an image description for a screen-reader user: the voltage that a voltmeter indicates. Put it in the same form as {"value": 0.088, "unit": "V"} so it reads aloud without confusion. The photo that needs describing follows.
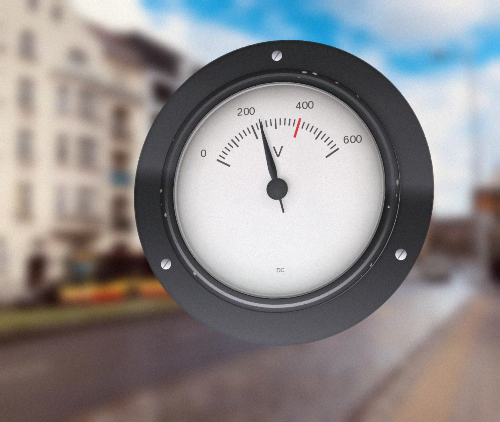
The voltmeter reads {"value": 240, "unit": "V"}
